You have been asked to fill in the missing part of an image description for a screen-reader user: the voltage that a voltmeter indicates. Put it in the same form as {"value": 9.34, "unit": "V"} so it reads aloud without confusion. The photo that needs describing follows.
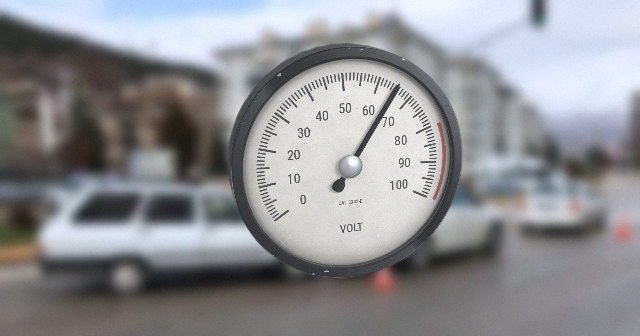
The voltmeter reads {"value": 65, "unit": "V"}
